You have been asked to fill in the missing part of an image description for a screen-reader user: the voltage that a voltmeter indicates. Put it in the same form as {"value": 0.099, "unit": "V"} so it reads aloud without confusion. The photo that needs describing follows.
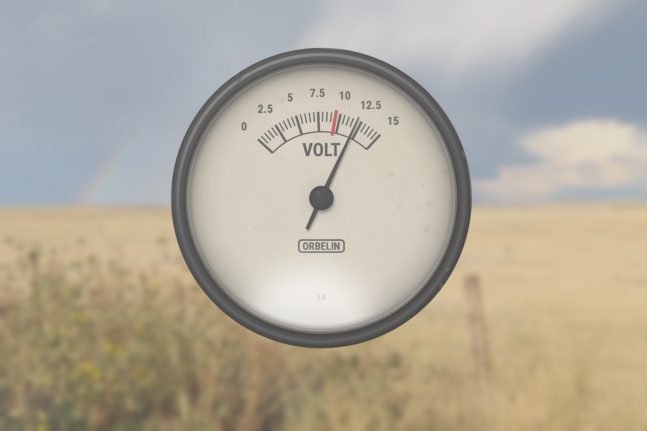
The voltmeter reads {"value": 12, "unit": "V"}
